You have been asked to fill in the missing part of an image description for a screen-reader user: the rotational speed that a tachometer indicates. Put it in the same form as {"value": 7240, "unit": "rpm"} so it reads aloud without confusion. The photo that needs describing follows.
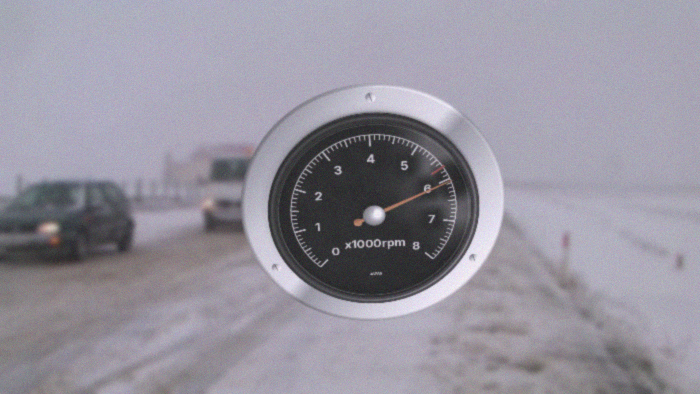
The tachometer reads {"value": 6000, "unit": "rpm"}
